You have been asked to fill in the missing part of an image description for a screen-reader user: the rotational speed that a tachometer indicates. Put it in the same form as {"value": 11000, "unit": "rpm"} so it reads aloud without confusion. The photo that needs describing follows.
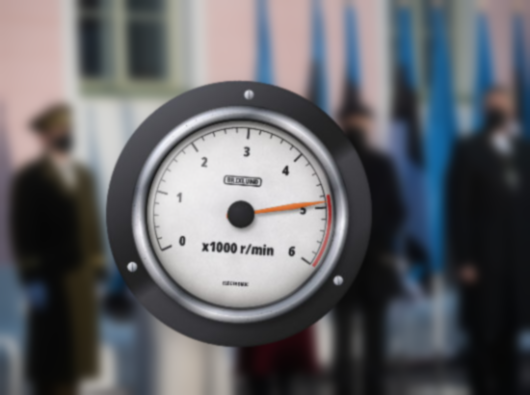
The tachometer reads {"value": 4900, "unit": "rpm"}
